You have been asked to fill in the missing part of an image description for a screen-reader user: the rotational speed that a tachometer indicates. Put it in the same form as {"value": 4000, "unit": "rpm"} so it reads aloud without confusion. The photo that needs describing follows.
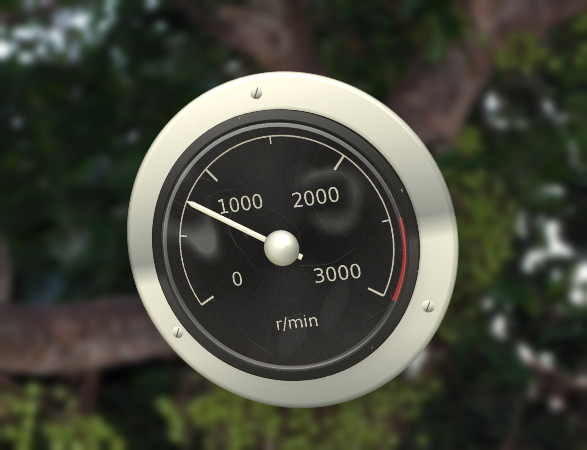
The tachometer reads {"value": 750, "unit": "rpm"}
